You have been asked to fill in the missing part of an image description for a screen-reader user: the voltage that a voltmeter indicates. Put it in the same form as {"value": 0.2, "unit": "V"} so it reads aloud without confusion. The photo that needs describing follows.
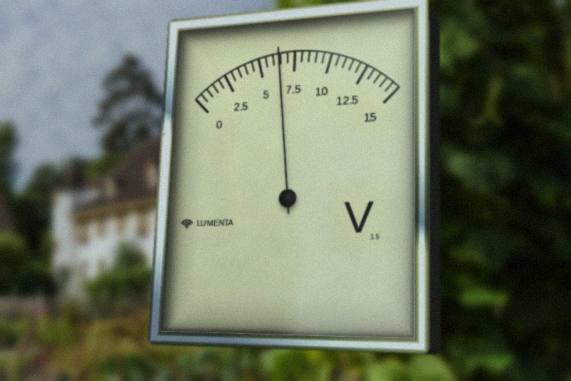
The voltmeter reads {"value": 6.5, "unit": "V"}
